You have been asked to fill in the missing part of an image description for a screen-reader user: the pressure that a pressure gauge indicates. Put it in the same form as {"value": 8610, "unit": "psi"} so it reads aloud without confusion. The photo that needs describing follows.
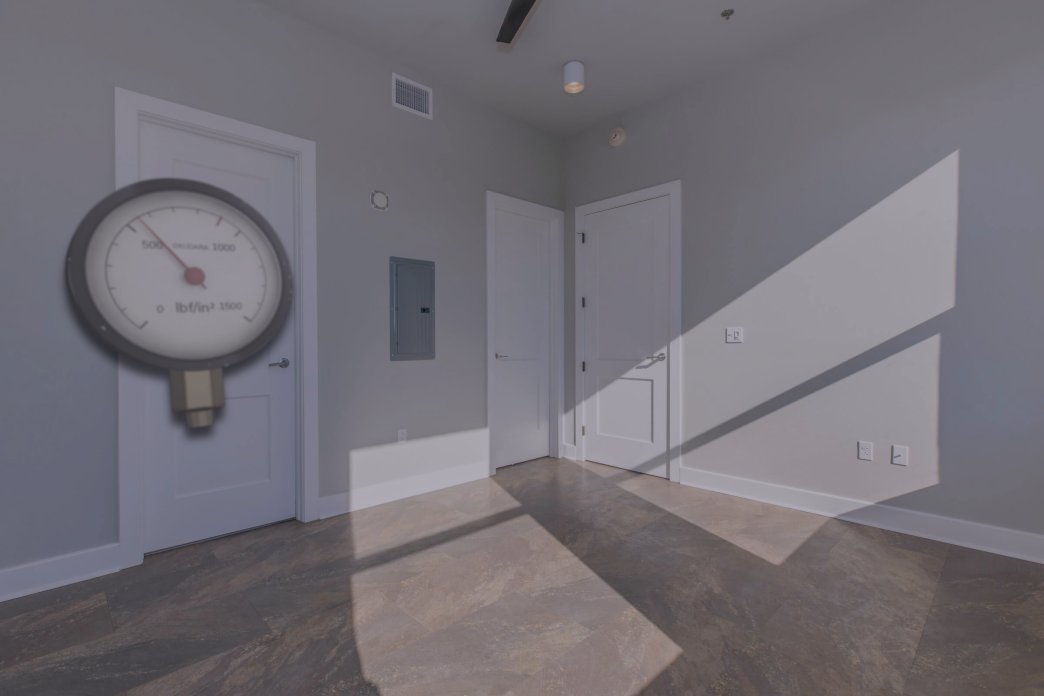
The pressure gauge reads {"value": 550, "unit": "psi"}
